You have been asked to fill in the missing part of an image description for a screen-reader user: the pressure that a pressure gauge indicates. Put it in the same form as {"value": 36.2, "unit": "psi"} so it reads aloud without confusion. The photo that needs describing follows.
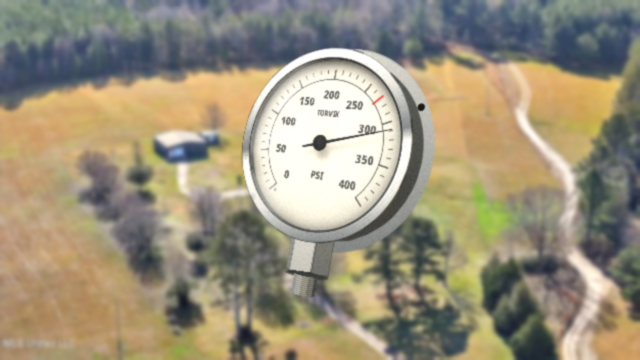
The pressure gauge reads {"value": 310, "unit": "psi"}
